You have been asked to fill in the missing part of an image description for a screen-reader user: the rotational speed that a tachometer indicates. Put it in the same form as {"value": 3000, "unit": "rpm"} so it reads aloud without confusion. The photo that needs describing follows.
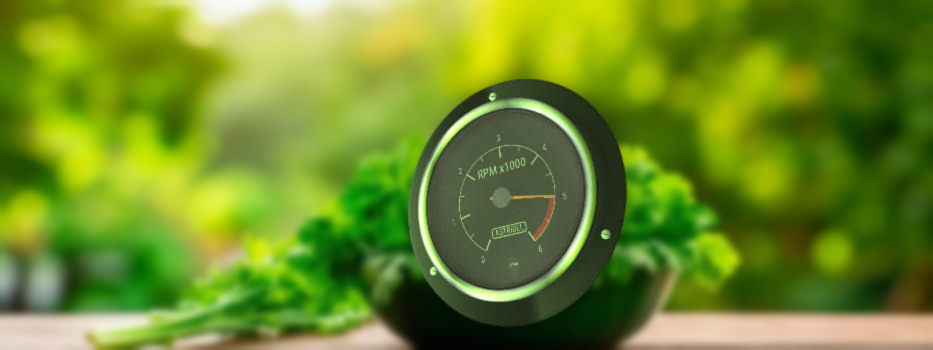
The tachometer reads {"value": 5000, "unit": "rpm"}
